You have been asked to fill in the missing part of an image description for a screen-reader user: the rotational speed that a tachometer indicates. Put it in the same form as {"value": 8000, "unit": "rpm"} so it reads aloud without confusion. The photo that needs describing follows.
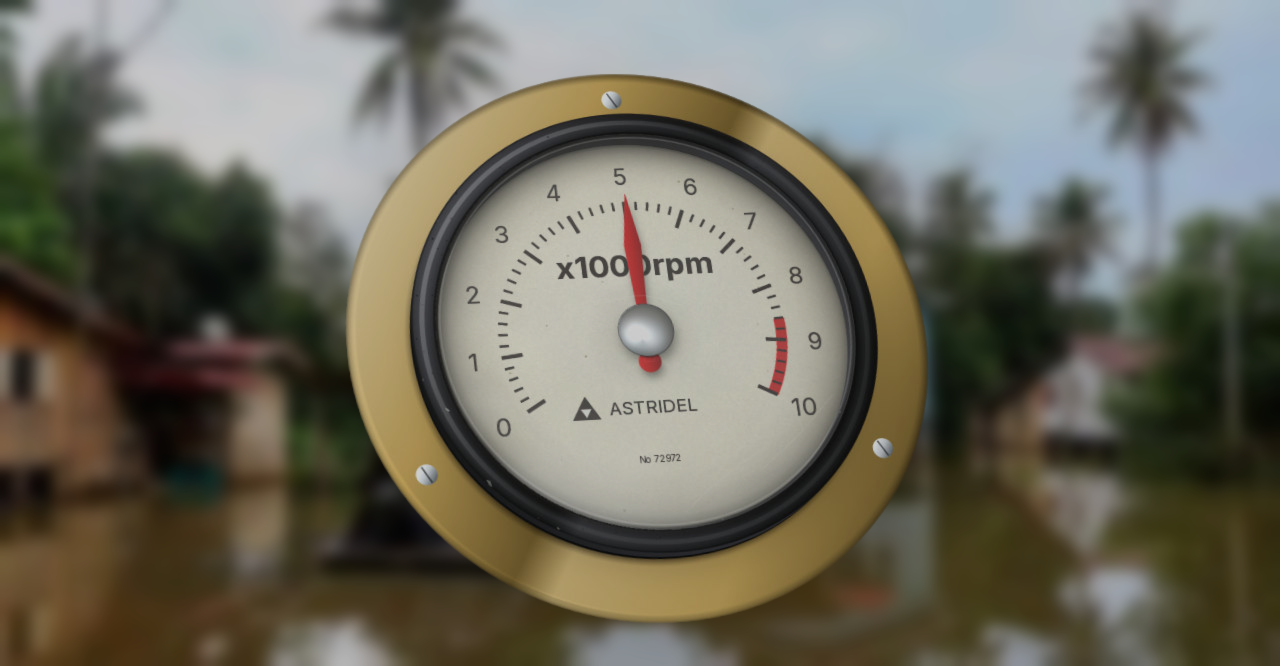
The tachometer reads {"value": 5000, "unit": "rpm"}
